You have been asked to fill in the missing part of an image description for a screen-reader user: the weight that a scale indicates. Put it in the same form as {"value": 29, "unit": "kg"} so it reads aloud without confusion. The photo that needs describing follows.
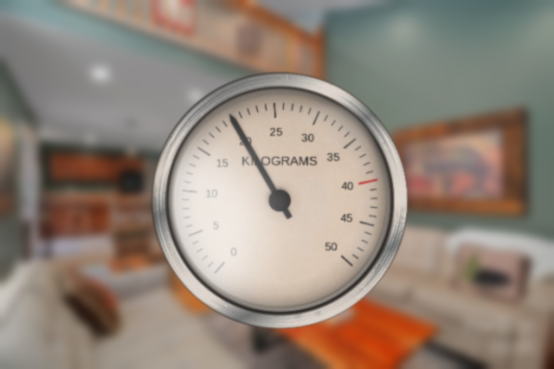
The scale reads {"value": 20, "unit": "kg"}
